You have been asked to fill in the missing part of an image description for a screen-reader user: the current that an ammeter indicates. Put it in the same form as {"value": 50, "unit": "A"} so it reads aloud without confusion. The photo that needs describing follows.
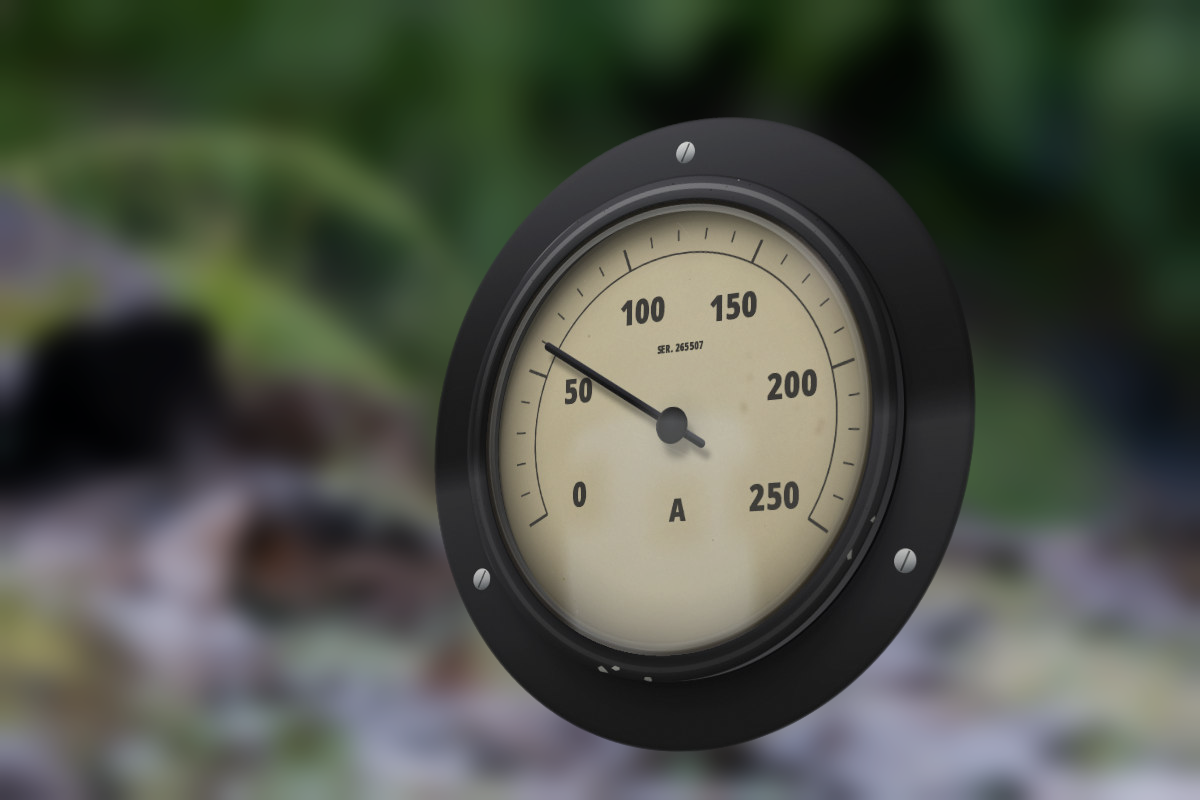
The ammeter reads {"value": 60, "unit": "A"}
